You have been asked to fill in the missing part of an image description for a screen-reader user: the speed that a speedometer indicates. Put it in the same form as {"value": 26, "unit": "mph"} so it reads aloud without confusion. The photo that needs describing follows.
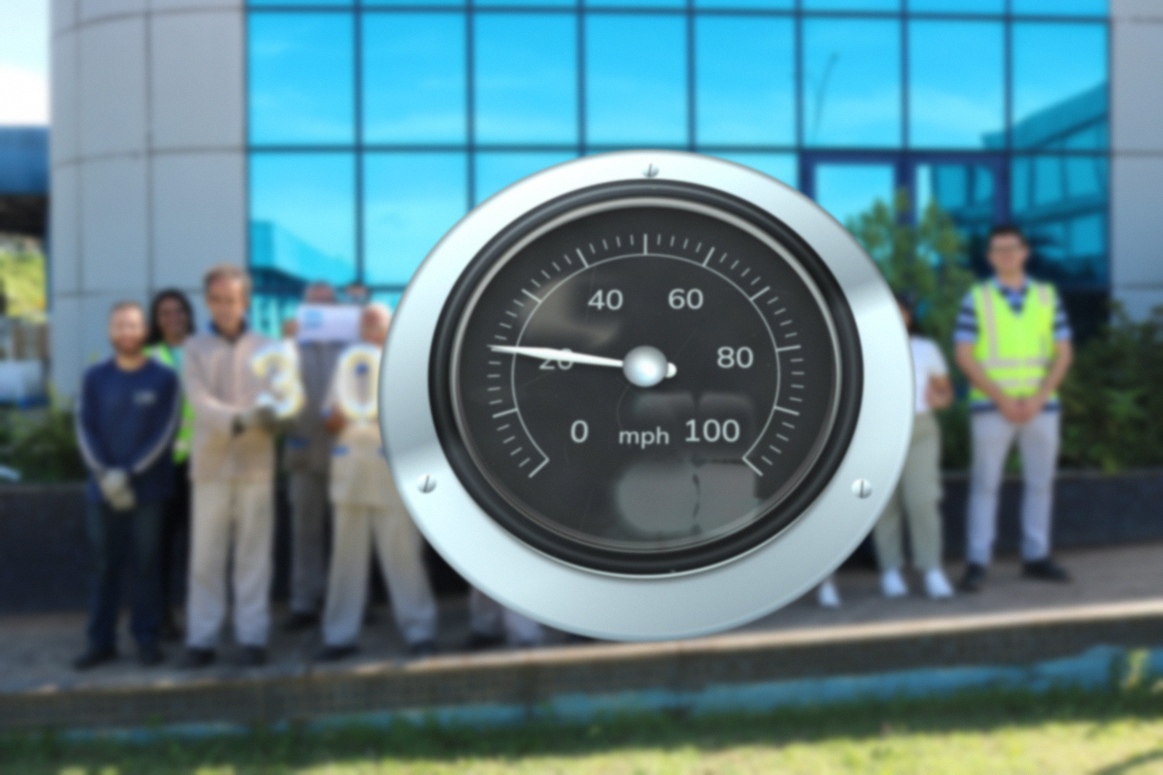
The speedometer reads {"value": 20, "unit": "mph"}
